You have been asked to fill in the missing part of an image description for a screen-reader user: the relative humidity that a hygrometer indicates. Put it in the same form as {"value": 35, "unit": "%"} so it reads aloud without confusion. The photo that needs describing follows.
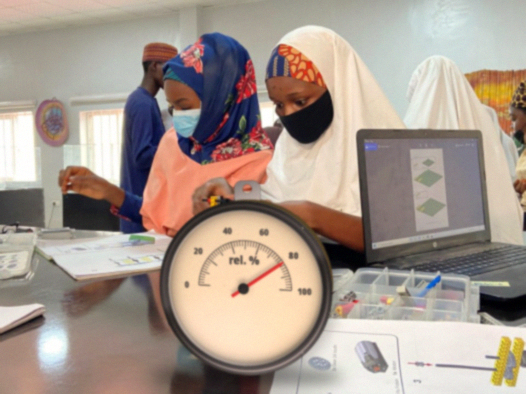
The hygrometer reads {"value": 80, "unit": "%"}
